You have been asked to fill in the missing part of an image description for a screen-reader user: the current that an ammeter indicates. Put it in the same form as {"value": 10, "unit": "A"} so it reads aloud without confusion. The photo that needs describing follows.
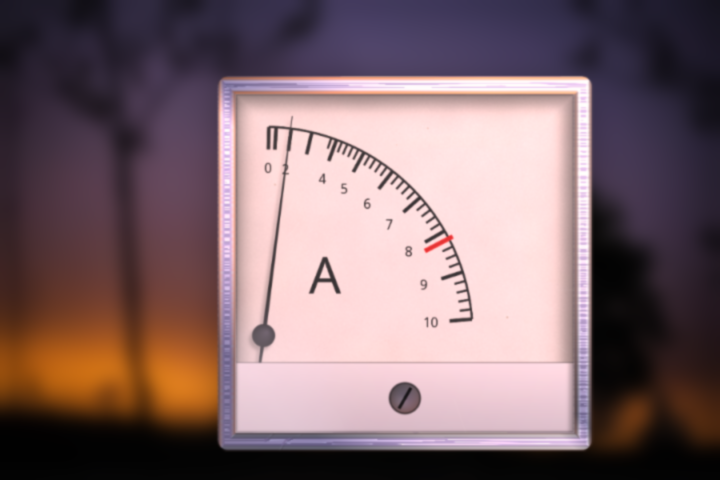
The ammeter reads {"value": 2, "unit": "A"}
